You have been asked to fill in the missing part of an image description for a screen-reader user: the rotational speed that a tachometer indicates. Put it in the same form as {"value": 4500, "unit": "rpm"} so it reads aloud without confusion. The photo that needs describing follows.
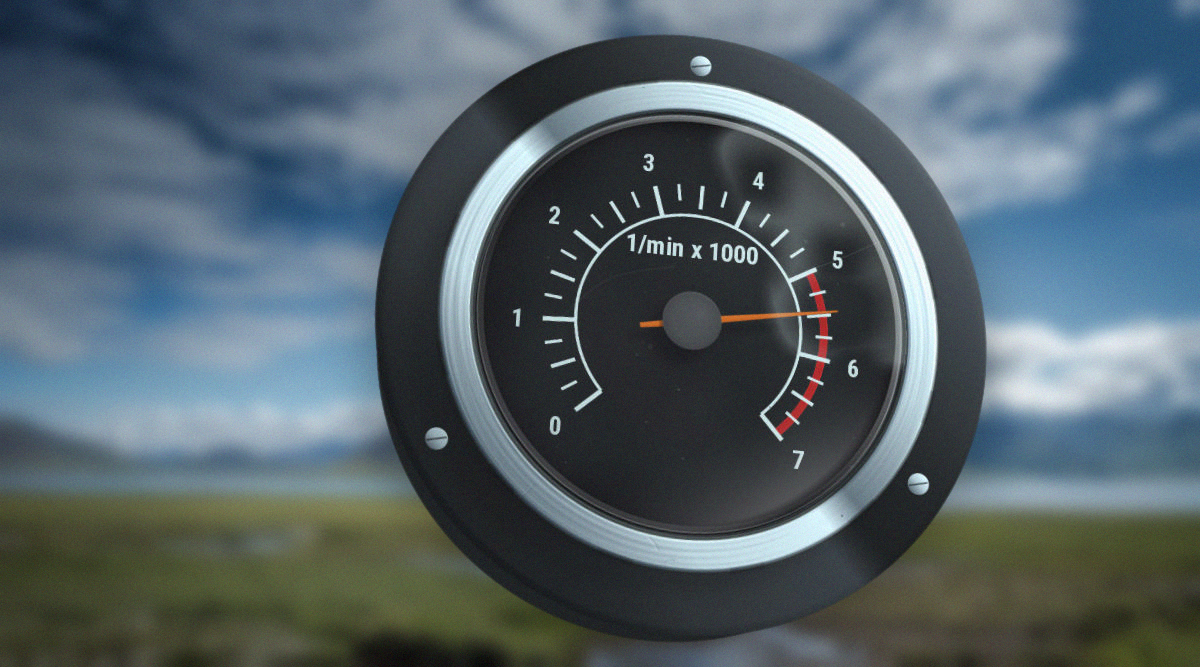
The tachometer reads {"value": 5500, "unit": "rpm"}
